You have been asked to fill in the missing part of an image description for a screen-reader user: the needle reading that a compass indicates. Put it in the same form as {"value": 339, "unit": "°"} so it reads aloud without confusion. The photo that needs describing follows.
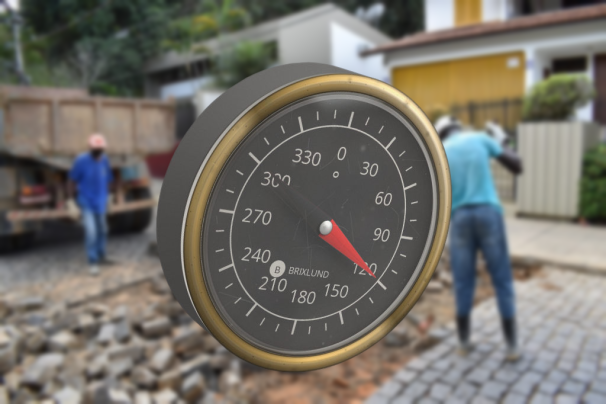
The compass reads {"value": 120, "unit": "°"}
